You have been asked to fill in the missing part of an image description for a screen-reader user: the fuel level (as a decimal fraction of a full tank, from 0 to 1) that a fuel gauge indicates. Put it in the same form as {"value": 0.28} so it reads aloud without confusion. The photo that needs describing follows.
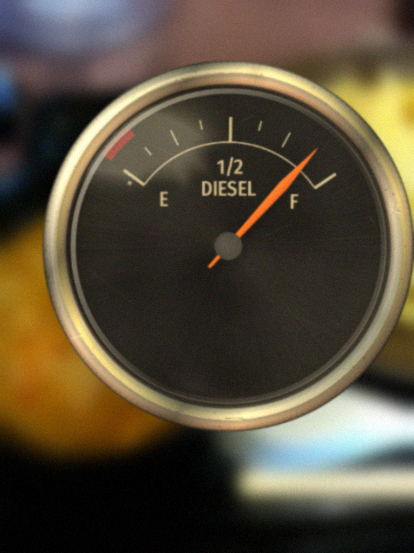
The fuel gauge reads {"value": 0.875}
